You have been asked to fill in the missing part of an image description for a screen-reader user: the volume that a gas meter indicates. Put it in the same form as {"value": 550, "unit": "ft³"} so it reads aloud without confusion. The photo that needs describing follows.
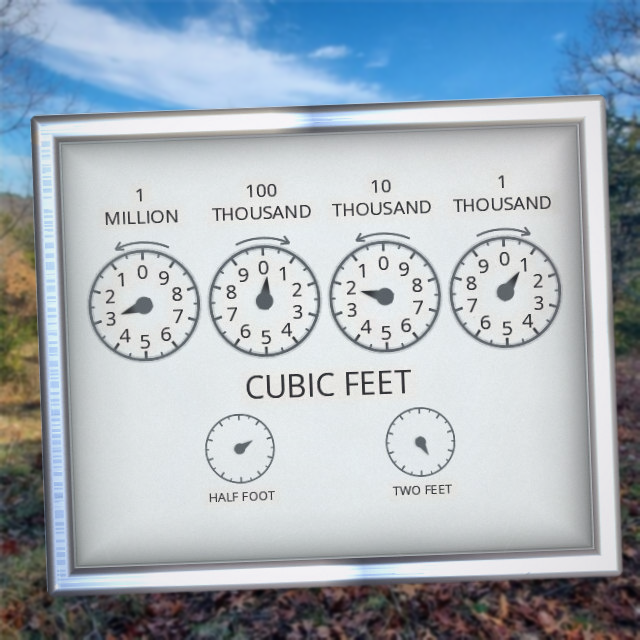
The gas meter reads {"value": 302100, "unit": "ft³"}
